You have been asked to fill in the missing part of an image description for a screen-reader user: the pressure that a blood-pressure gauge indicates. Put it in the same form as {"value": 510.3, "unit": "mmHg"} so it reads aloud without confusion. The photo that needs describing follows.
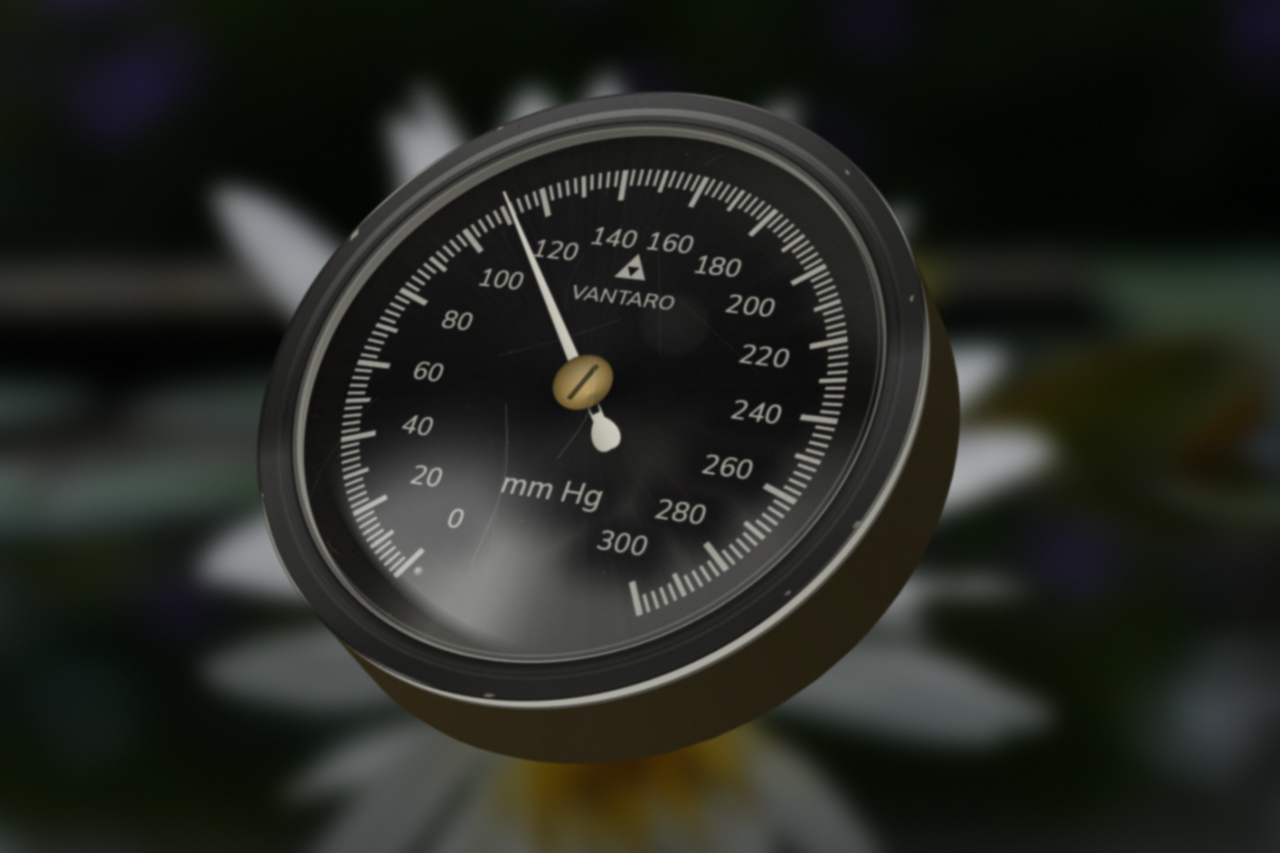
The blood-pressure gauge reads {"value": 112, "unit": "mmHg"}
